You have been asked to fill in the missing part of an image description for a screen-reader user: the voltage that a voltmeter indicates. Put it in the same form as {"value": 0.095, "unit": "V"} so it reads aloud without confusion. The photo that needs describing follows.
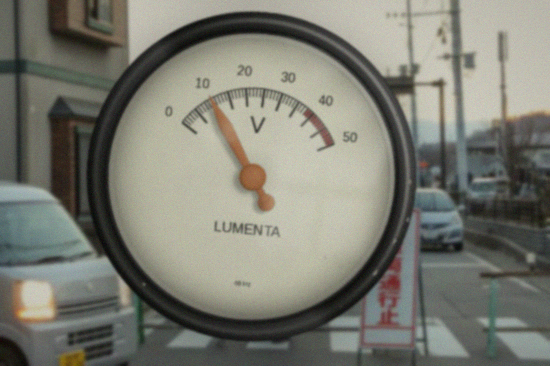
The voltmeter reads {"value": 10, "unit": "V"}
